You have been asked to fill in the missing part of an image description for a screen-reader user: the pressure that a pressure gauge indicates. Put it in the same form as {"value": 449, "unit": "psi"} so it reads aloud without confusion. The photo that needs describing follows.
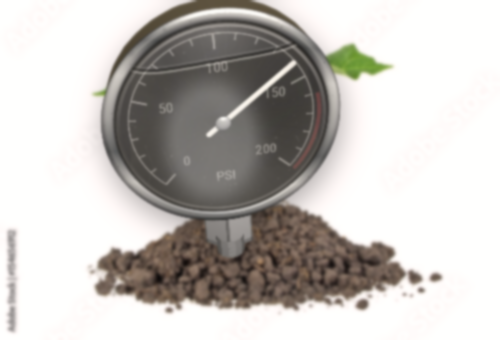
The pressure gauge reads {"value": 140, "unit": "psi"}
